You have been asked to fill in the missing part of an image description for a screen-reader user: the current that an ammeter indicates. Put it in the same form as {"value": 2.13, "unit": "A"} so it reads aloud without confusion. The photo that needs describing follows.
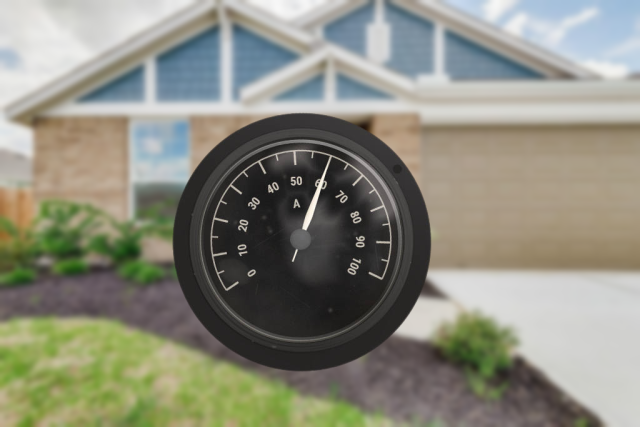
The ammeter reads {"value": 60, "unit": "A"}
